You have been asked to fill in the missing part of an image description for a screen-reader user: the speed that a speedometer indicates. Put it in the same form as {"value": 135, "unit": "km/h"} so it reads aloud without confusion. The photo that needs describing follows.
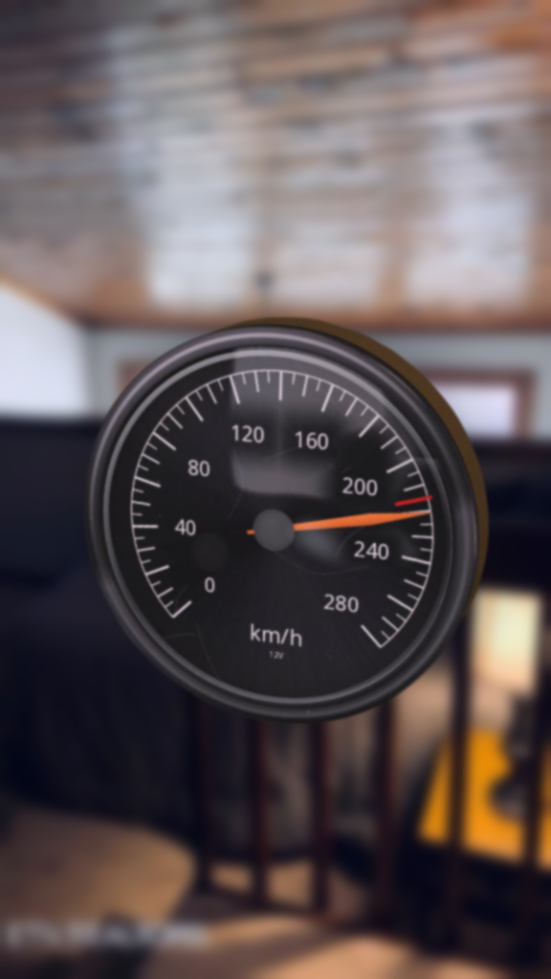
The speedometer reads {"value": 220, "unit": "km/h"}
